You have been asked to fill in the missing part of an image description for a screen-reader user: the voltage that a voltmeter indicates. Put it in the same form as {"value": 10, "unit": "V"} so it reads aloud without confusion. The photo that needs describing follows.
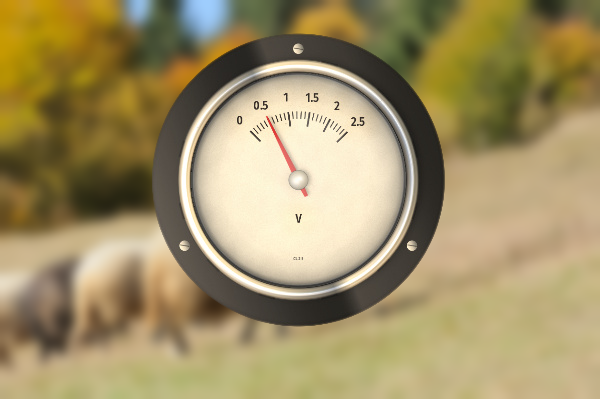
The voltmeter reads {"value": 0.5, "unit": "V"}
